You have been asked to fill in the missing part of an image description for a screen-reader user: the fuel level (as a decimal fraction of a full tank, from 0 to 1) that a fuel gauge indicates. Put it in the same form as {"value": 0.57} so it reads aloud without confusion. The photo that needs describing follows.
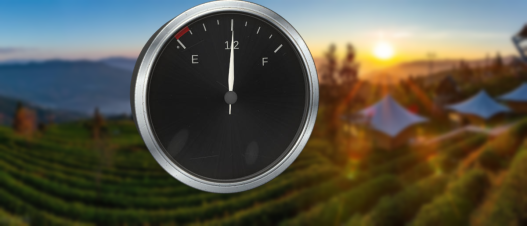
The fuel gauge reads {"value": 0.5}
